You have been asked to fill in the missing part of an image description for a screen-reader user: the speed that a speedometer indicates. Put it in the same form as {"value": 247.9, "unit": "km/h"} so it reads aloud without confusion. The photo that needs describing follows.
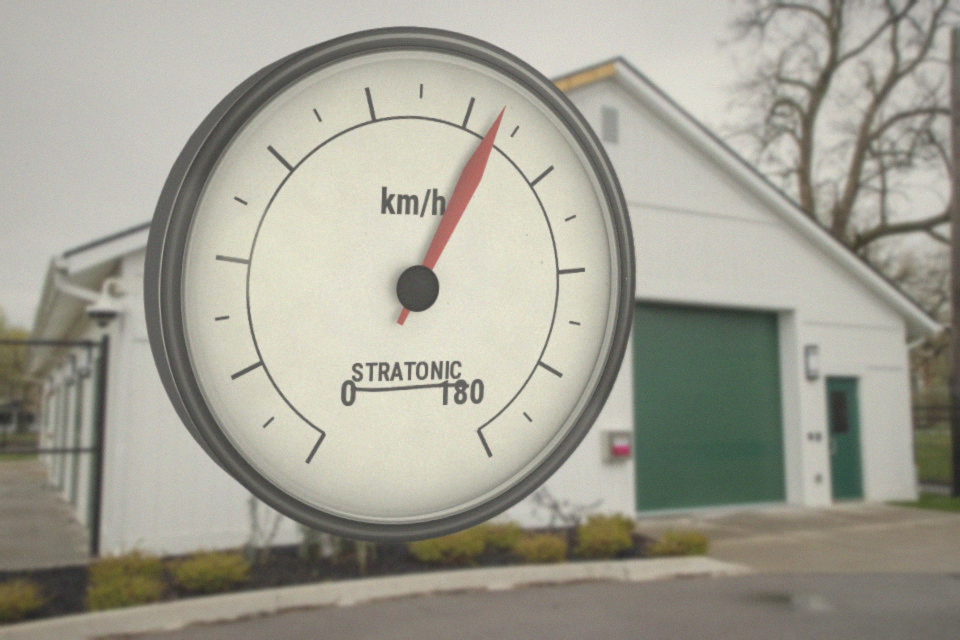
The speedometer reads {"value": 105, "unit": "km/h"}
